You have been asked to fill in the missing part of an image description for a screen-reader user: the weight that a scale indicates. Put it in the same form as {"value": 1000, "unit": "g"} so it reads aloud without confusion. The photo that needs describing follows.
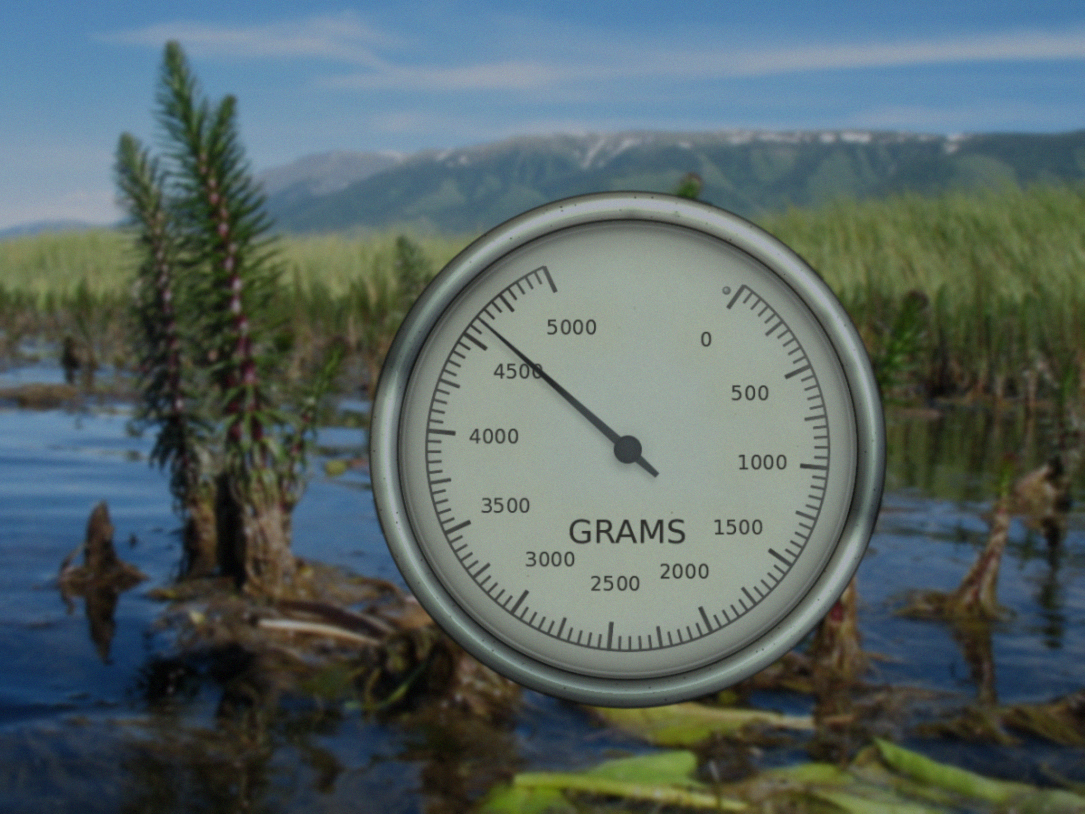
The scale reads {"value": 4600, "unit": "g"}
